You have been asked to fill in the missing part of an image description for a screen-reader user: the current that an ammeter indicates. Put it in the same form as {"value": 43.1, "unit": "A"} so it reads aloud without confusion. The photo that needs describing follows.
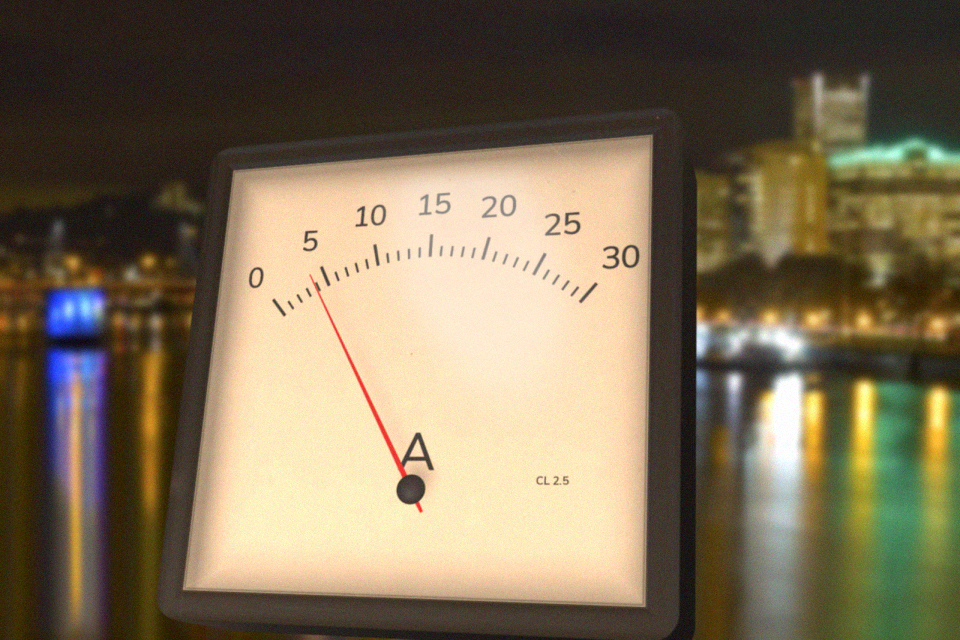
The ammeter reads {"value": 4, "unit": "A"}
